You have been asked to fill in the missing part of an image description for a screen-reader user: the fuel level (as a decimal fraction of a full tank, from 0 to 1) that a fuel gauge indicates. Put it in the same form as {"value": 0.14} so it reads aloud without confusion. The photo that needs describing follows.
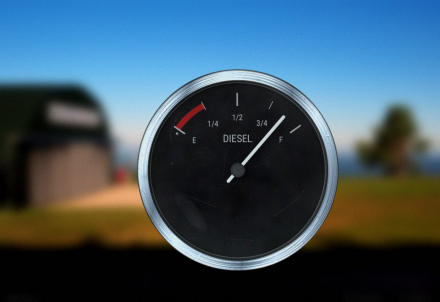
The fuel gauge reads {"value": 0.875}
